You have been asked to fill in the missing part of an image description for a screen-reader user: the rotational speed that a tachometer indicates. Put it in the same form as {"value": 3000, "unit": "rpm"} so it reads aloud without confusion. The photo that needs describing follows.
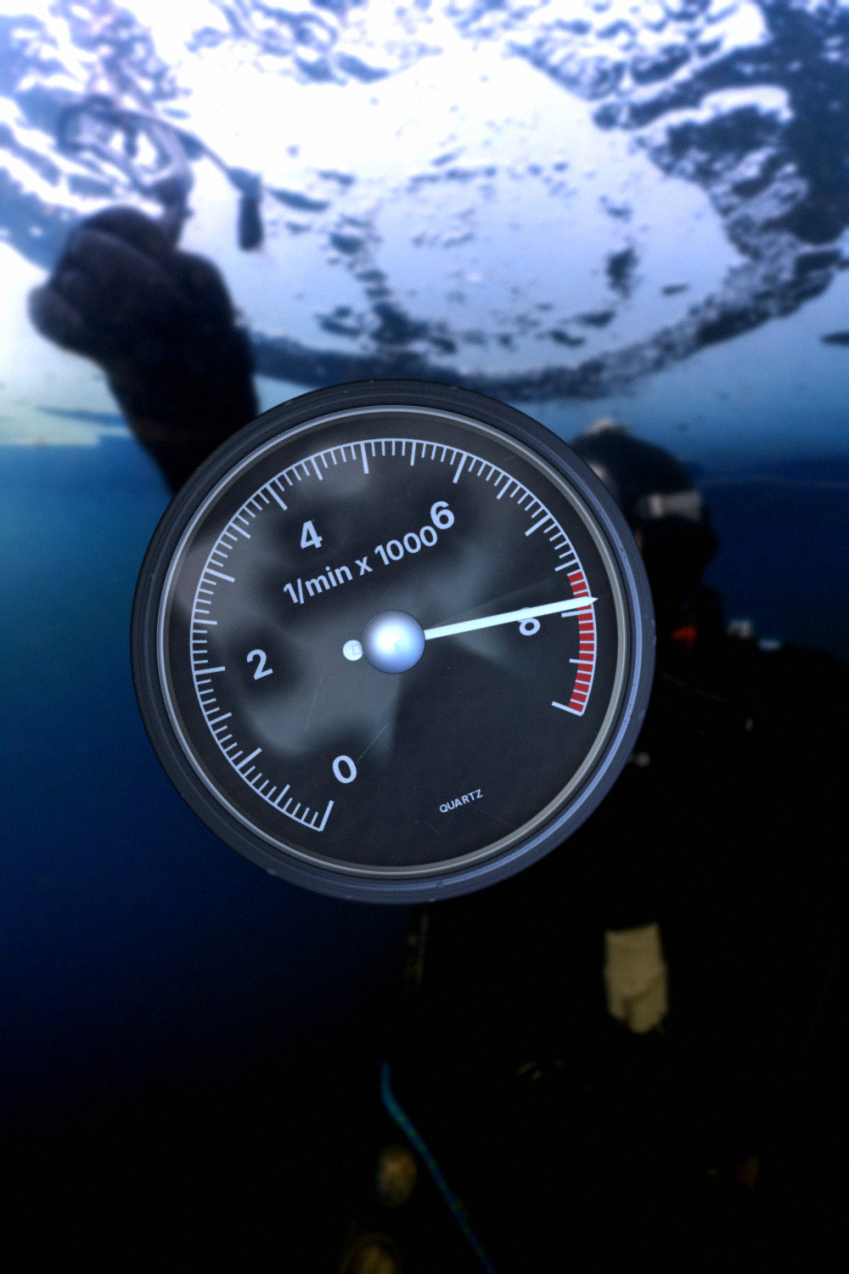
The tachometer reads {"value": 7900, "unit": "rpm"}
